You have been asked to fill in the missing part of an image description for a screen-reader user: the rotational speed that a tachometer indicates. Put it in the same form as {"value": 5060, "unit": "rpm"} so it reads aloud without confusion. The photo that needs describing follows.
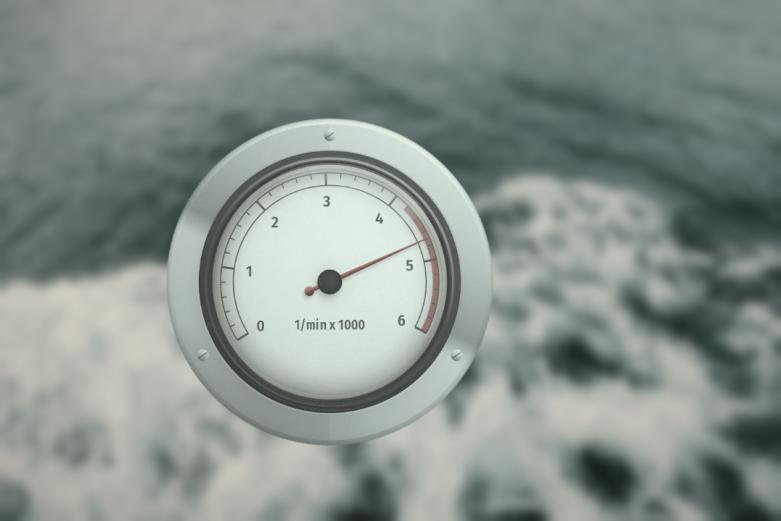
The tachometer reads {"value": 4700, "unit": "rpm"}
